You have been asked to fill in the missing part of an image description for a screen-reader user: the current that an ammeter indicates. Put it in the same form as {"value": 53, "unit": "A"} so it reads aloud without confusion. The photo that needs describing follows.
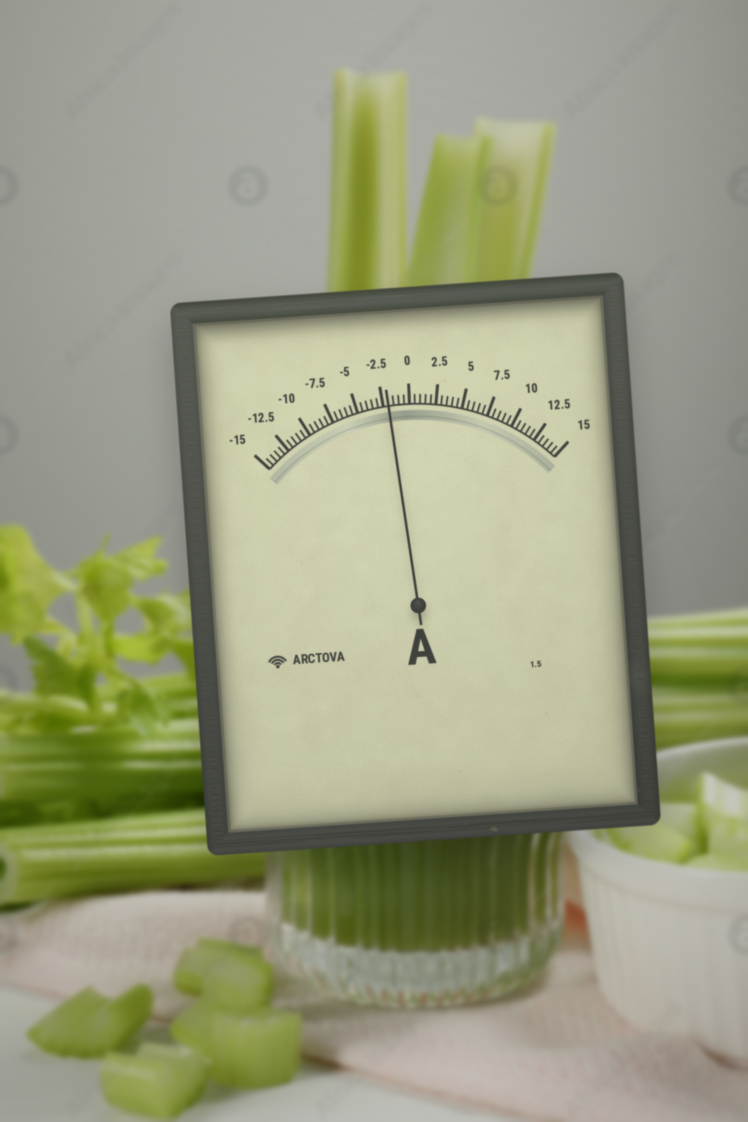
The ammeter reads {"value": -2, "unit": "A"}
